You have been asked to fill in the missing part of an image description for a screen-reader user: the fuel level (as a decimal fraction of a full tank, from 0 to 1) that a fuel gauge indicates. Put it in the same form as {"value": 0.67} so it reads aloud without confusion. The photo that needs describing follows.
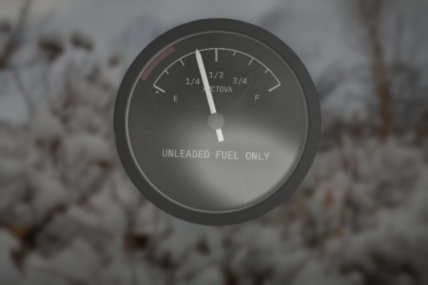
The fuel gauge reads {"value": 0.375}
